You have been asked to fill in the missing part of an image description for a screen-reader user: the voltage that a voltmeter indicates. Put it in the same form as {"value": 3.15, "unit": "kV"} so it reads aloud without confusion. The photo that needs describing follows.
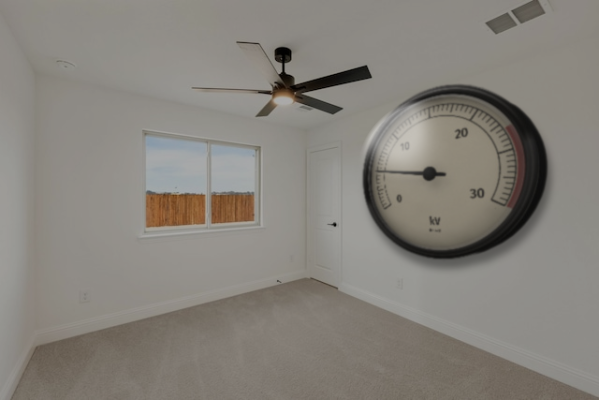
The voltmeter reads {"value": 5, "unit": "kV"}
